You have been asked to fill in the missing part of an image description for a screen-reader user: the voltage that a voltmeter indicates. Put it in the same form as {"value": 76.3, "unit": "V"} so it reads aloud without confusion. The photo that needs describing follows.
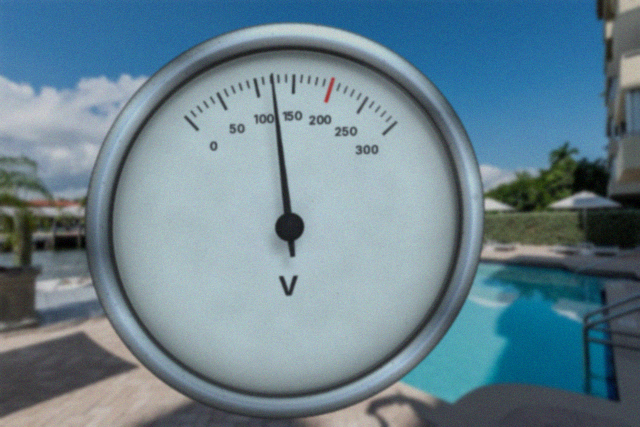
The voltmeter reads {"value": 120, "unit": "V"}
